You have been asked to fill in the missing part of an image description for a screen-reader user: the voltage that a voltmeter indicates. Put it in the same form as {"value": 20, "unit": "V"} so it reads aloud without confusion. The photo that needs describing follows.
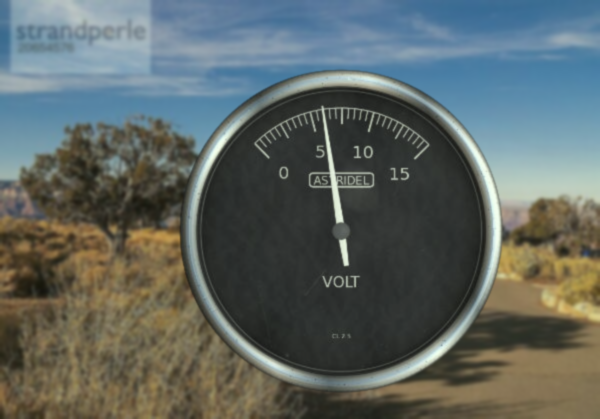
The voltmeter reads {"value": 6, "unit": "V"}
